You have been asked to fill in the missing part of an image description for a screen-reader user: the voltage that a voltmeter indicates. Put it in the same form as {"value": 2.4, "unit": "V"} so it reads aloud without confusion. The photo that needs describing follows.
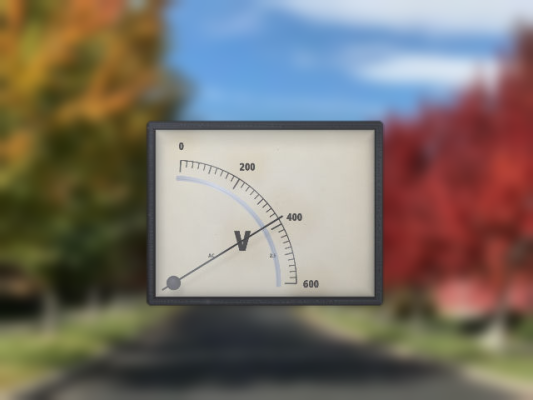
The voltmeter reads {"value": 380, "unit": "V"}
